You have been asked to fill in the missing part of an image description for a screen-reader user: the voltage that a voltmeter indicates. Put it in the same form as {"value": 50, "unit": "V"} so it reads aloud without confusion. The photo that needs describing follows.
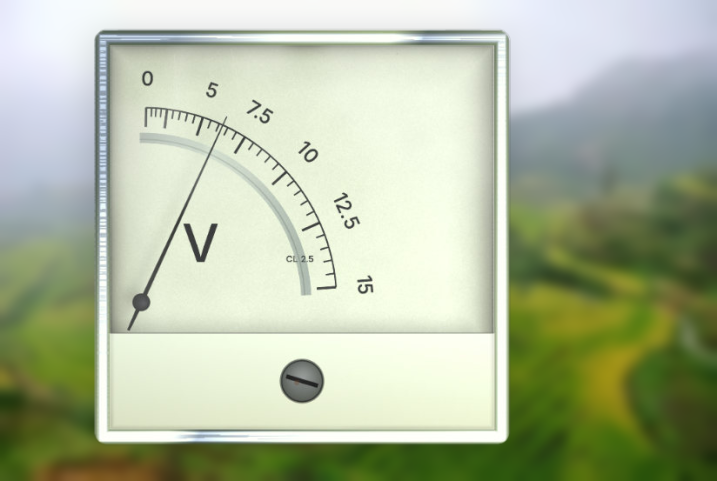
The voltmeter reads {"value": 6.25, "unit": "V"}
